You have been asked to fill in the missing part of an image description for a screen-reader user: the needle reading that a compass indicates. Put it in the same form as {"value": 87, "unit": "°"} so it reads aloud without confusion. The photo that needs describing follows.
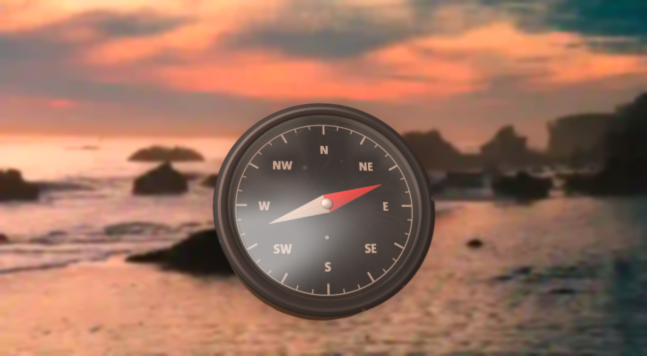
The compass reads {"value": 70, "unit": "°"}
